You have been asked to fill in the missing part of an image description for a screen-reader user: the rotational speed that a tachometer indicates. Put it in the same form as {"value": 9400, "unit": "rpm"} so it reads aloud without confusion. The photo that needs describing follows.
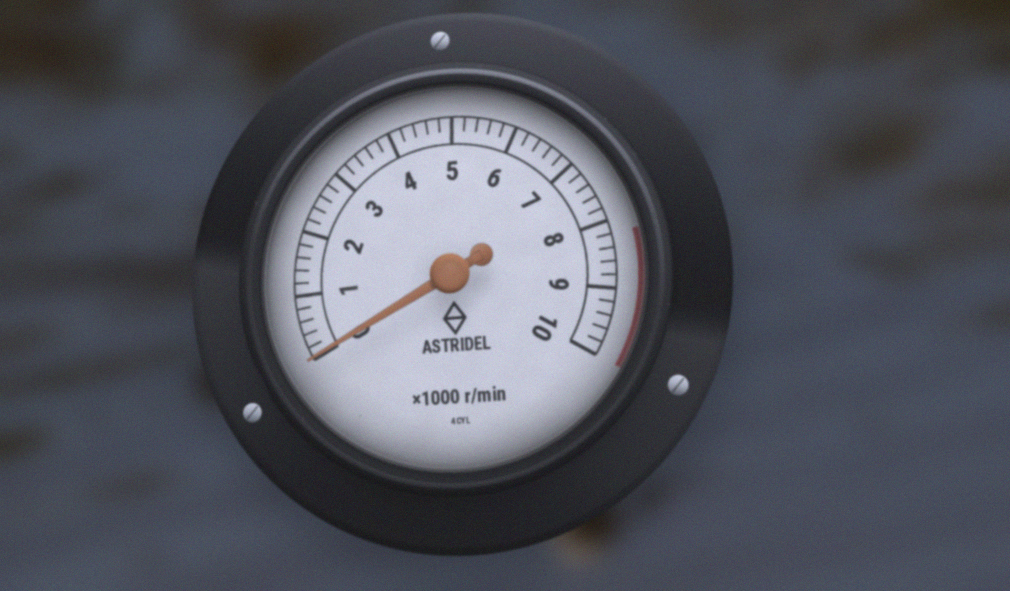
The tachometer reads {"value": 0, "unit": "rpm"}
